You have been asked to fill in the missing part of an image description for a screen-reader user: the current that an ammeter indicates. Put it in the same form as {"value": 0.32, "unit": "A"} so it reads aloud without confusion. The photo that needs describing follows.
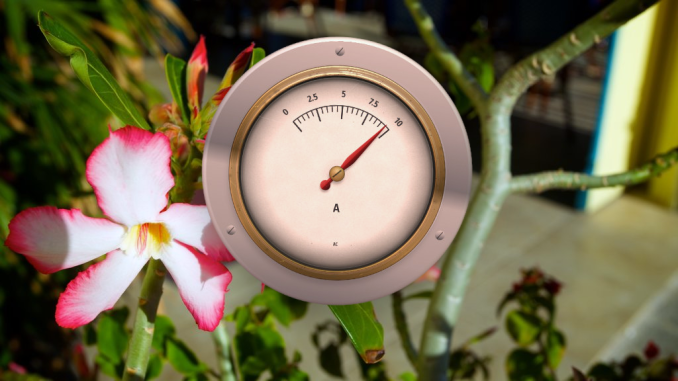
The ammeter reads {"value": 9.5, "unit": "A"}
